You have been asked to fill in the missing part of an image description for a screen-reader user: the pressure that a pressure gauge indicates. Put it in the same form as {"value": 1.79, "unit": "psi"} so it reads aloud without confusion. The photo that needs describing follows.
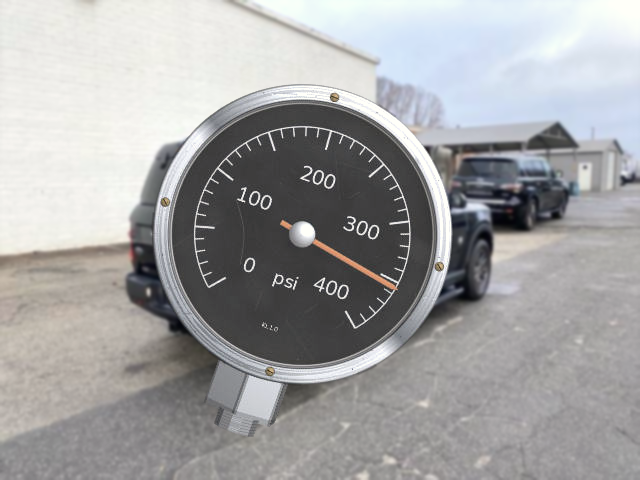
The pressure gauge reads {"value": 355, "unit": "psi"}
